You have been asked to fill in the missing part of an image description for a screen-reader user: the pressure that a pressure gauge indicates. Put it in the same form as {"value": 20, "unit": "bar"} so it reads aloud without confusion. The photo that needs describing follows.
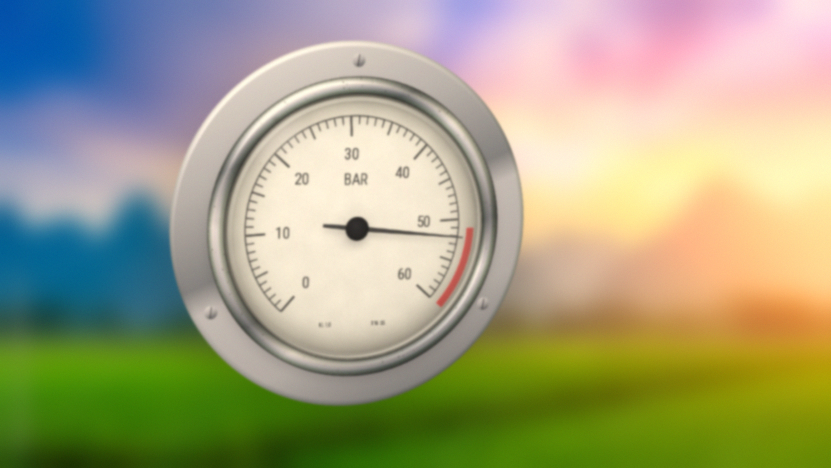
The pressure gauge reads {"value": 52, "unit": "bar"}
